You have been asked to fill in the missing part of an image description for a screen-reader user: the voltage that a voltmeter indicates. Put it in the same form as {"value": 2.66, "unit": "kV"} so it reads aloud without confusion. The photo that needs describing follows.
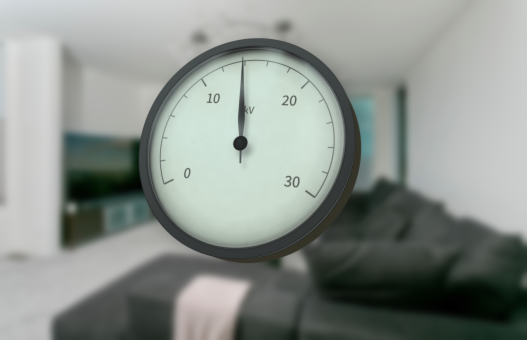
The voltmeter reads {"value": 14, "unit": "kV"}
